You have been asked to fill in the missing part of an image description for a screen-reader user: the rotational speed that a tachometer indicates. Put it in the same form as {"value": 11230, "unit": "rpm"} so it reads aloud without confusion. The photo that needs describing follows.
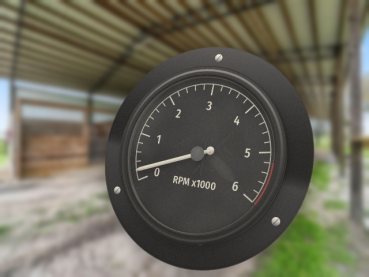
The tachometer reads {"value": 200, "unit": "rpm"}
